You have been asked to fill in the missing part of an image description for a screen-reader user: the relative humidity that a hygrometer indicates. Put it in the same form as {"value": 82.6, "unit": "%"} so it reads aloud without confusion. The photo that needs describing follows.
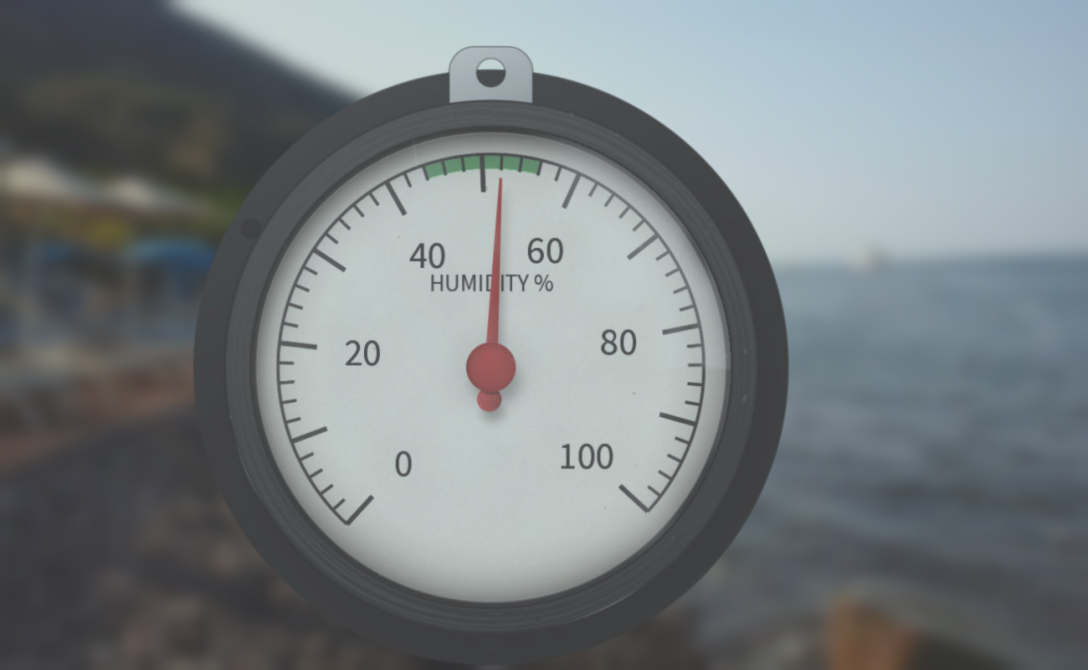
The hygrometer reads {"value": 52, "unit": "%"}
